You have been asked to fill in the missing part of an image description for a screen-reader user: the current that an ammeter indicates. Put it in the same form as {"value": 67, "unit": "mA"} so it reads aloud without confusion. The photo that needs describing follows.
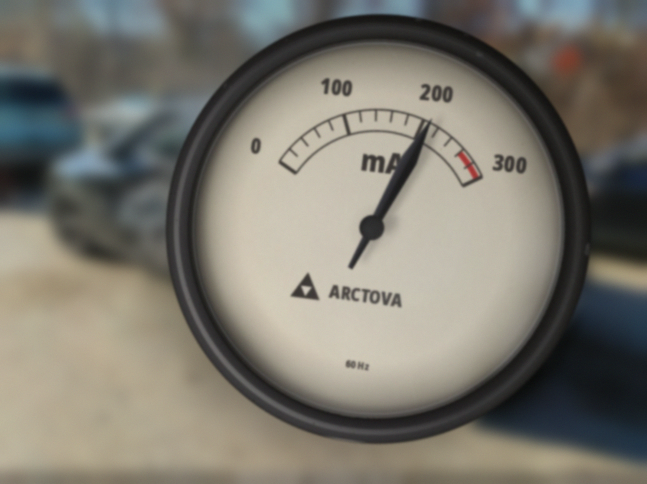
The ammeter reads {"value": 210, "unit": "mA"}
